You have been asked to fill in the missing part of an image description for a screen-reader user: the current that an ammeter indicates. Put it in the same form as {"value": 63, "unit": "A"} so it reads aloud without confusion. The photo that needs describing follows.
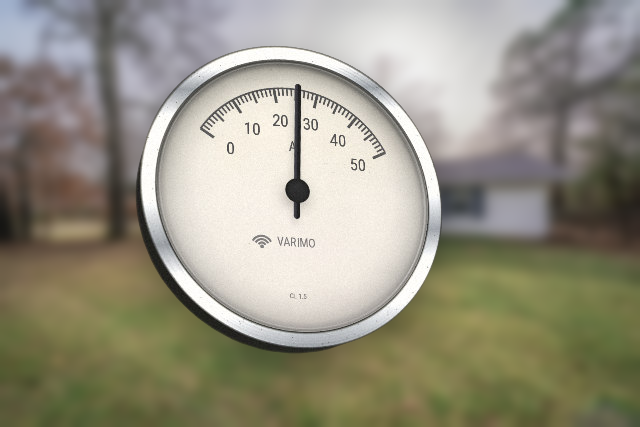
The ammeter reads {"value": 25, "unit": "A"}
